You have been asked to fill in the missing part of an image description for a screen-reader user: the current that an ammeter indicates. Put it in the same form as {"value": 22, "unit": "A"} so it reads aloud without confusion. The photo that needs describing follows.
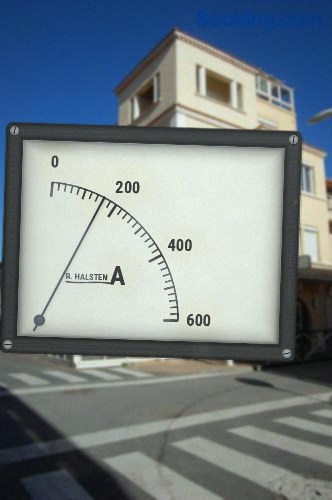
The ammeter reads {"value": 160, "unit": "A"}
